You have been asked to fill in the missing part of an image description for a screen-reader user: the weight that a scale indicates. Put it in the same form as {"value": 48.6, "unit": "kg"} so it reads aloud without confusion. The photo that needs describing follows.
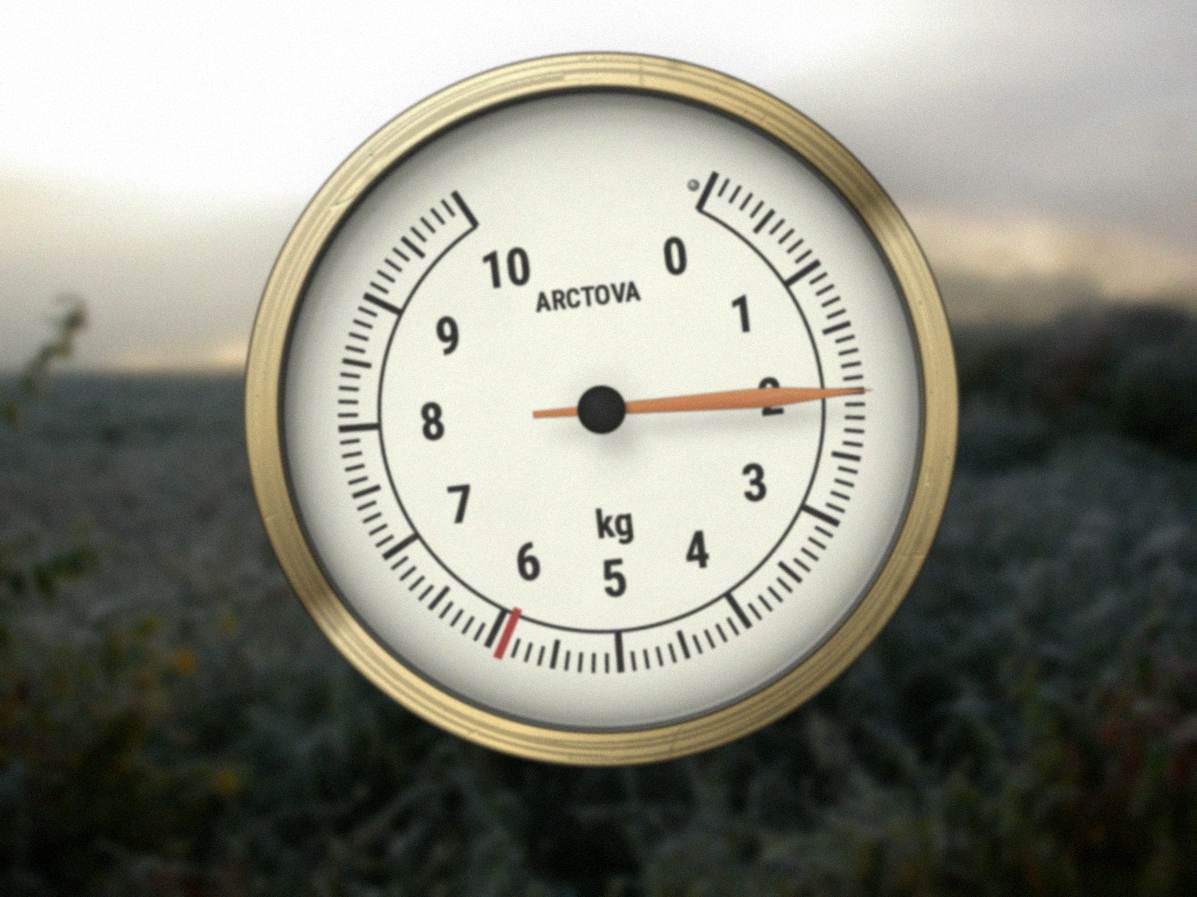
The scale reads {"value": 2, "unit": "kg"}
